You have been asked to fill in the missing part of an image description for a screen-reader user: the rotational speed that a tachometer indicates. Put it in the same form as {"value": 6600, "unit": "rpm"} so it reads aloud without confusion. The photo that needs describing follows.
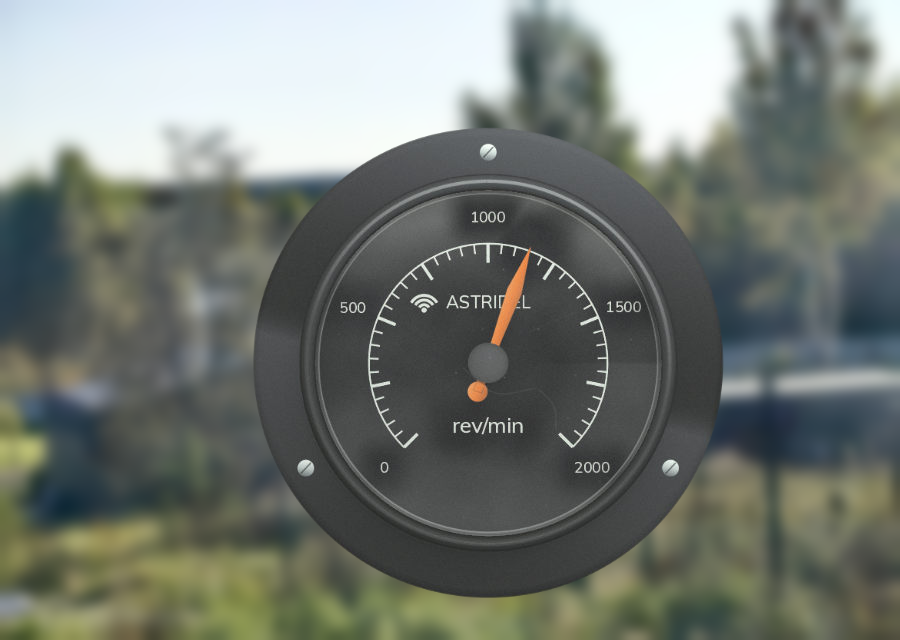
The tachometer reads {"value": 1150, "unit": "rpm"}
